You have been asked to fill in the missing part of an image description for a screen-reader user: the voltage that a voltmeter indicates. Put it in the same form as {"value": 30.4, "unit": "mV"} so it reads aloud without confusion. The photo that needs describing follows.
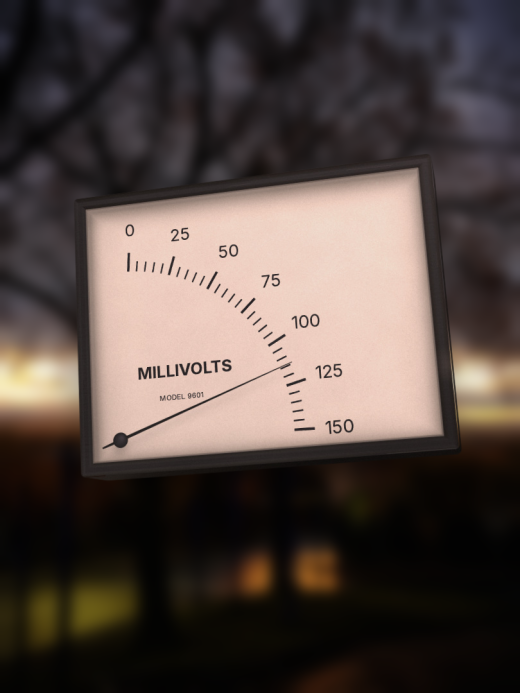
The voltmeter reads {"value": 115, "unit": "mV"}
